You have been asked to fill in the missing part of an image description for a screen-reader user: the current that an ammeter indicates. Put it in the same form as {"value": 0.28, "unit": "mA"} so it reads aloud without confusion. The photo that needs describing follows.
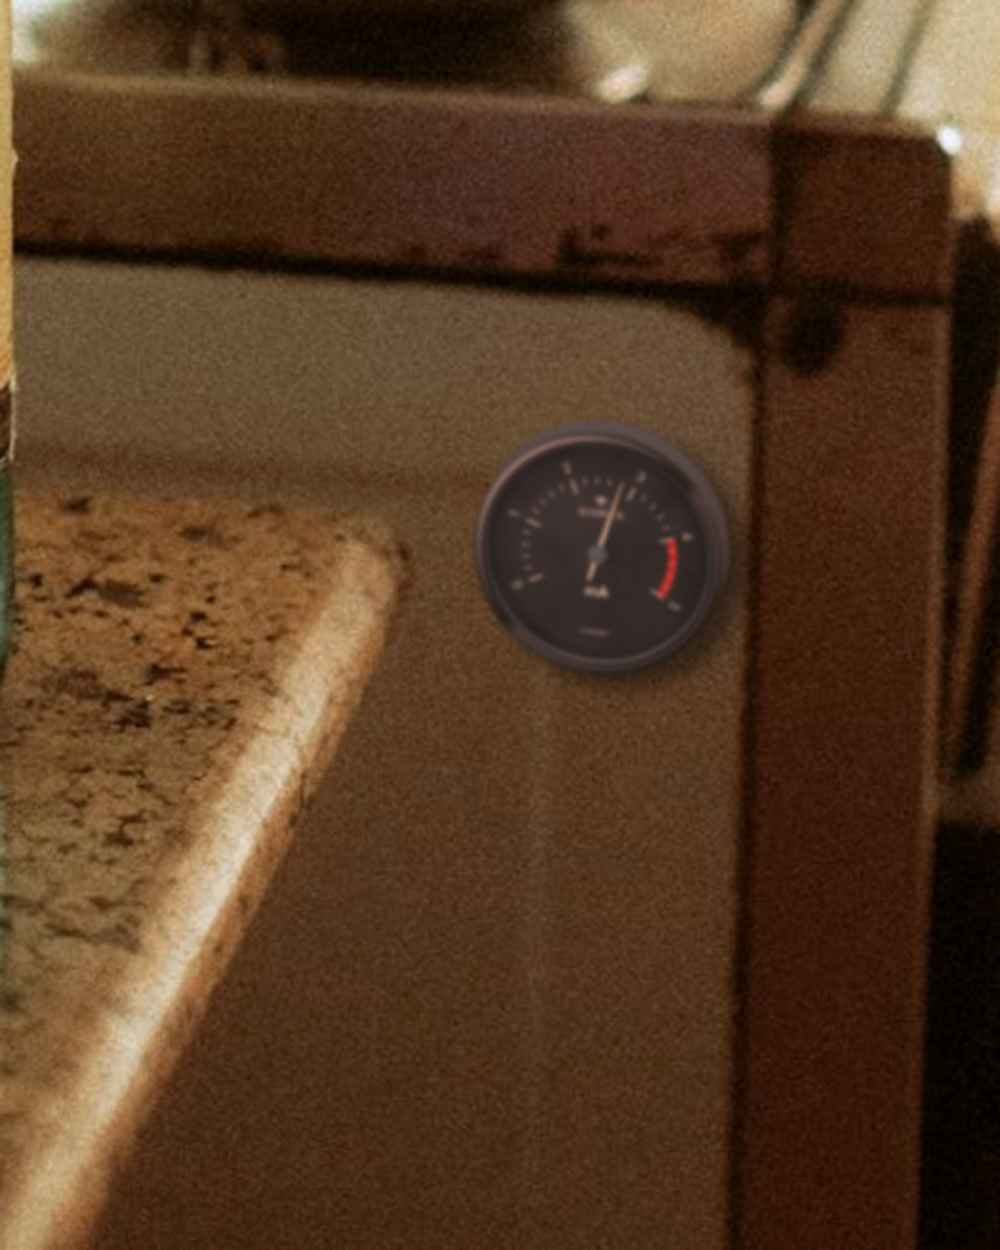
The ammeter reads {"value": 2.8, "unit": "mA"}
